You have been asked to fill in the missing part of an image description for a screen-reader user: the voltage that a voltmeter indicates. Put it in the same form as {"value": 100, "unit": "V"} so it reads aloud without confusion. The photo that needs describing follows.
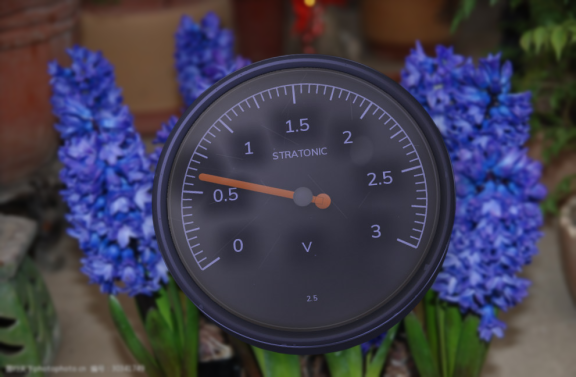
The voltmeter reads {"value": 0.6, "unit": "V"}
